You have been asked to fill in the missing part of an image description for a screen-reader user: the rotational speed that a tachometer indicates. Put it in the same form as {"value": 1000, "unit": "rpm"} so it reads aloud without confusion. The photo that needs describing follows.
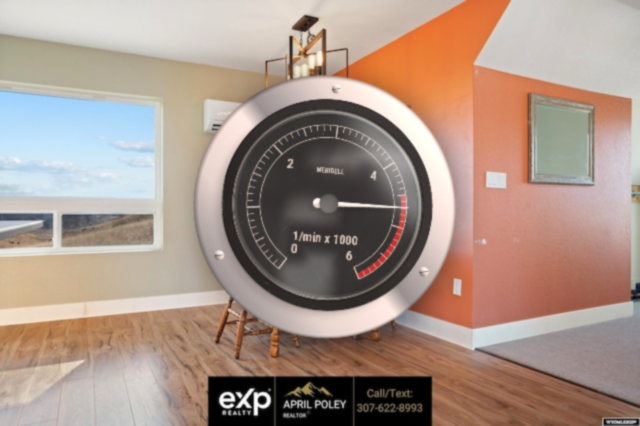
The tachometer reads {"value": 4700, "unit": "rpm"}
